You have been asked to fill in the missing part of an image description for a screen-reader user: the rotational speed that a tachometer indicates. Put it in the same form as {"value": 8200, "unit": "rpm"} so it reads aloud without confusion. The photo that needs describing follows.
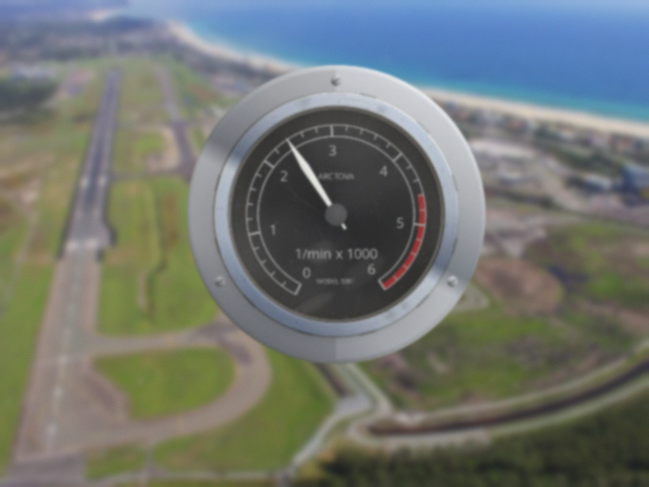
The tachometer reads {"value": 2400, "unit": "rpm"}
